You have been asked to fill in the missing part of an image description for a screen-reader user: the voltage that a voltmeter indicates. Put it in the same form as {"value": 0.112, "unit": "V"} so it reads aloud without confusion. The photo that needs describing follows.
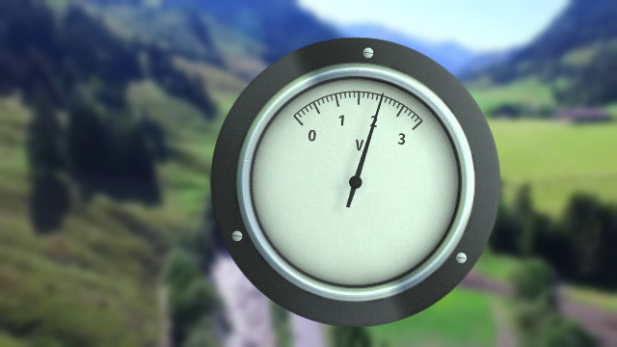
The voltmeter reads {"value": 2, "unit": "V"}
